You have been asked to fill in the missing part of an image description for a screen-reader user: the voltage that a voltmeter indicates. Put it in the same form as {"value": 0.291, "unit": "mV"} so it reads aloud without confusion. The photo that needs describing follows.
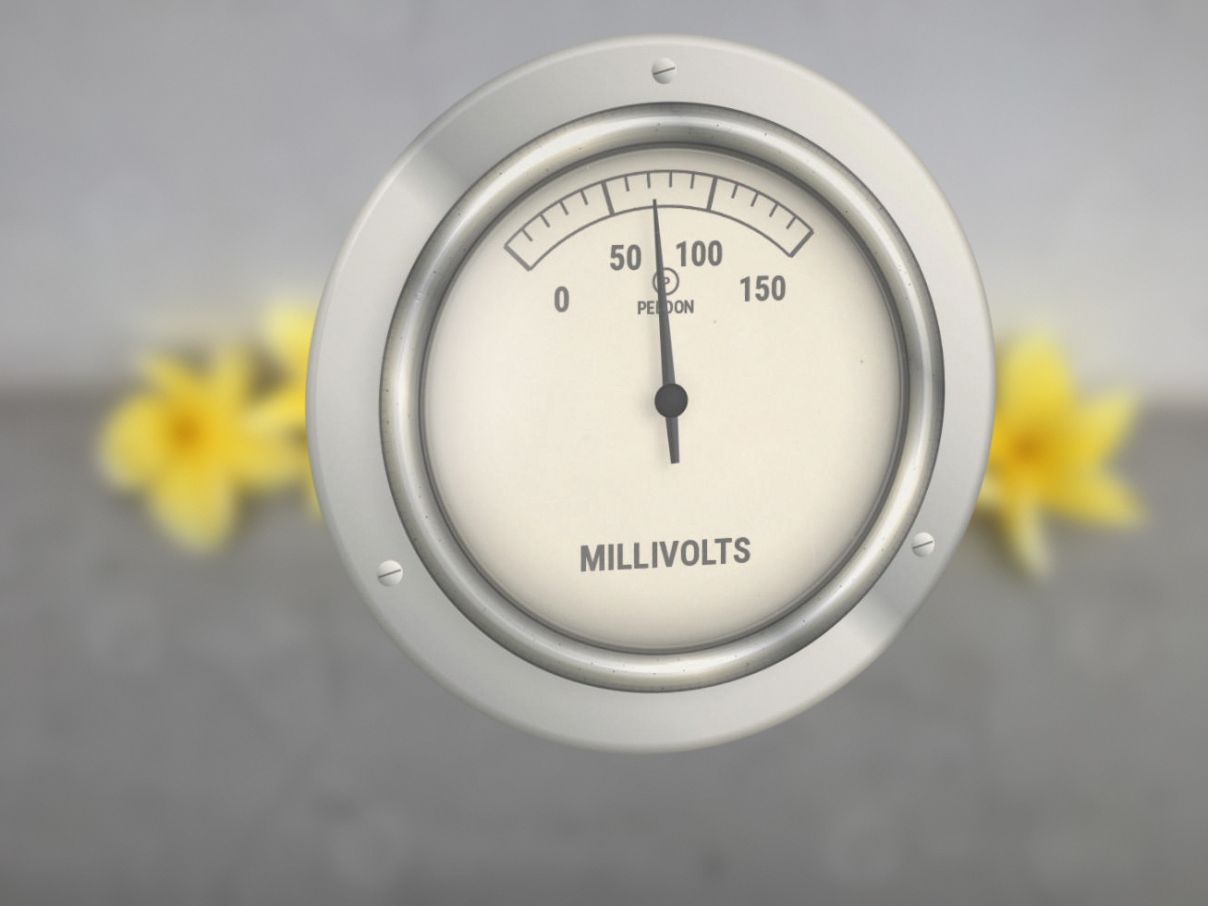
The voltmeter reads {"value": 70, "unit": "mV"}
